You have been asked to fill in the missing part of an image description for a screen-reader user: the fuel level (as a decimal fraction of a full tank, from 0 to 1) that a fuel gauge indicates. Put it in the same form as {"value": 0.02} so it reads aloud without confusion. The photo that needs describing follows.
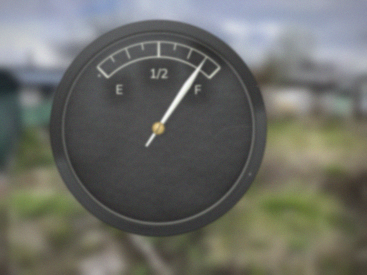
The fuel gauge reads {"value": 0.875}
